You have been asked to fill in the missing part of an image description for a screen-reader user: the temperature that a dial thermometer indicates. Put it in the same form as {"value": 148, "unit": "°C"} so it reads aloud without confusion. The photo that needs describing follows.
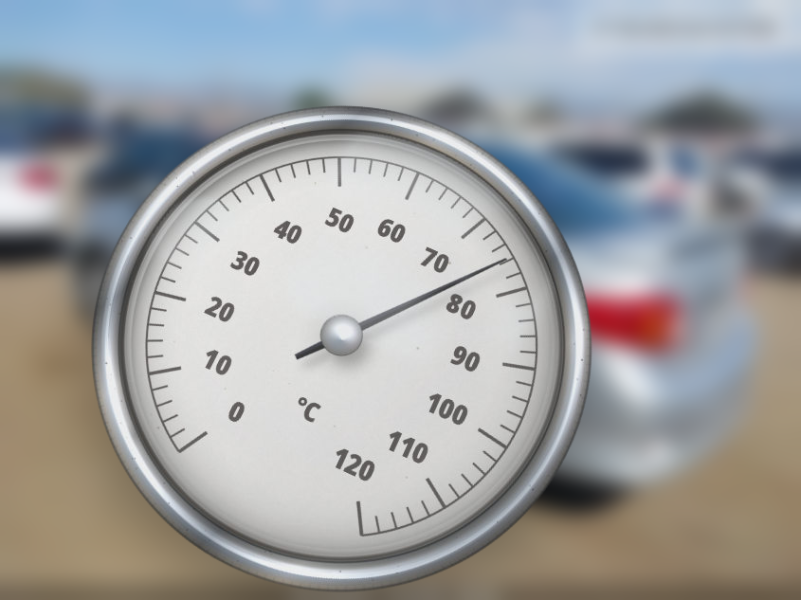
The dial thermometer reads {"value": 76, "unit": "°C"}
